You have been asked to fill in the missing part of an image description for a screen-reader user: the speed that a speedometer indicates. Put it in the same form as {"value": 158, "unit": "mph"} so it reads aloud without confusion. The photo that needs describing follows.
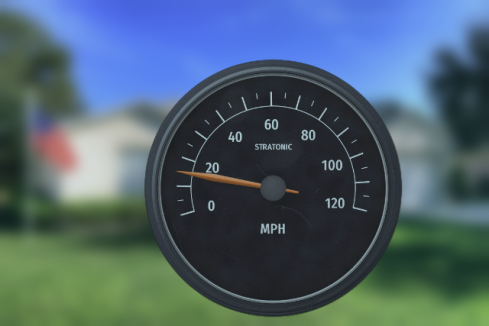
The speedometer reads {"value": 15, "unit": "mph"}
